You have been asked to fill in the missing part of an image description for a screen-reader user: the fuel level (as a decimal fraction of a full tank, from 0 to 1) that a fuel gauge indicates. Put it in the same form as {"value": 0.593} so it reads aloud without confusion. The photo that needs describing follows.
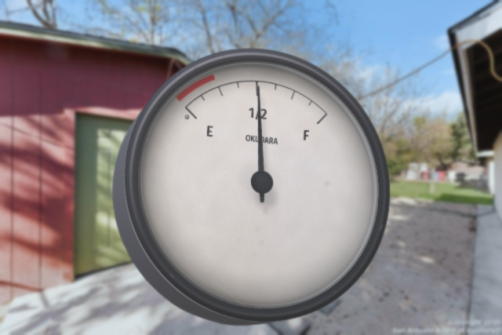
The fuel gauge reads {"value": 0.5}
